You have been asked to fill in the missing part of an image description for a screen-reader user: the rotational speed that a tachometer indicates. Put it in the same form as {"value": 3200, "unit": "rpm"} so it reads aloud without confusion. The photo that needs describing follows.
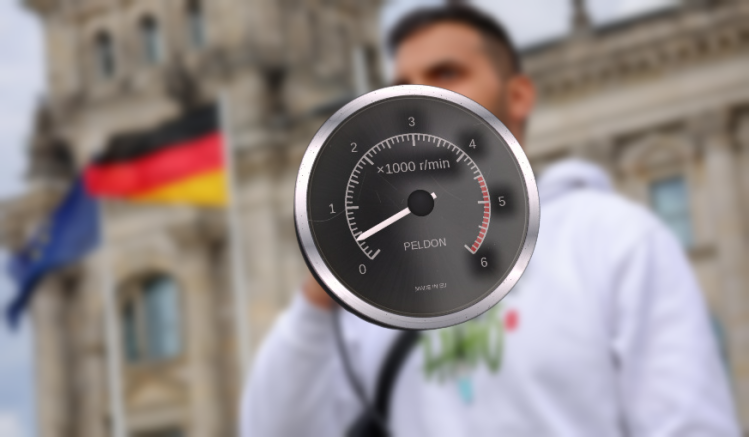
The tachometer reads {"value": 400, "unit": "rpm"}
